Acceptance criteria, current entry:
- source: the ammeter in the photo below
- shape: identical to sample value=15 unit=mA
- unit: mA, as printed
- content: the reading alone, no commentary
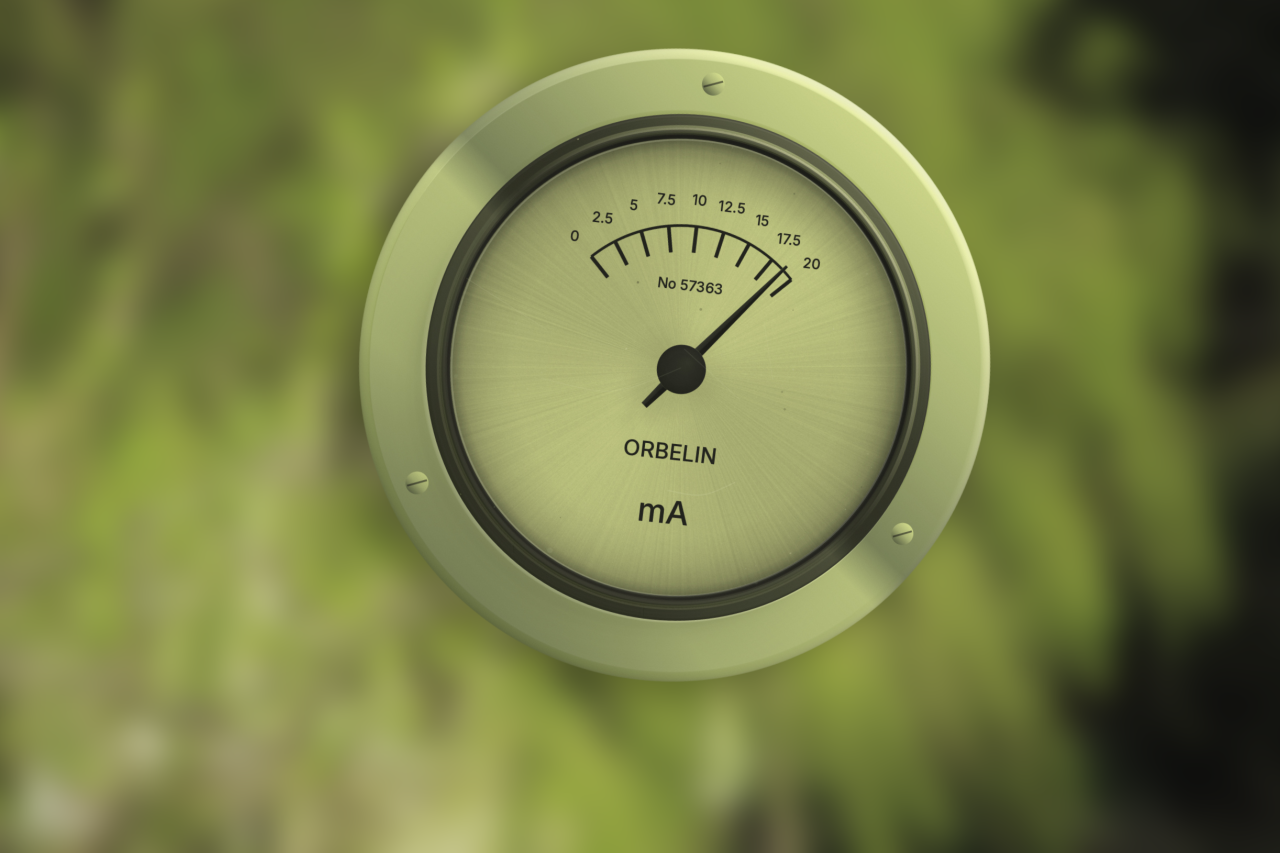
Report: value=18.75 unit=mA
